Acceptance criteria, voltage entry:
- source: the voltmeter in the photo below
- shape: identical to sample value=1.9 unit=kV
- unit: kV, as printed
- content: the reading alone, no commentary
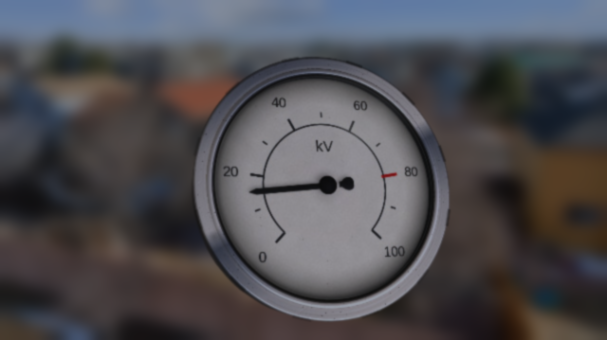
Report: value=15 unit=kV
